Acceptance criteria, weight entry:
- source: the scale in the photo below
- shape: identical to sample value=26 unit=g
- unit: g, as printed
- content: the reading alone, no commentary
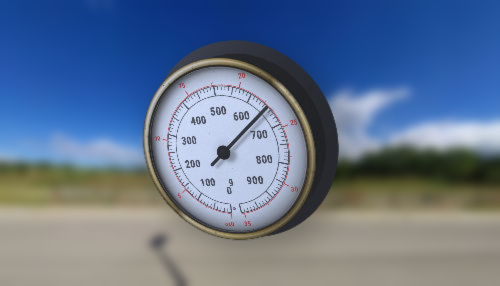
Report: value=650 unit=g
